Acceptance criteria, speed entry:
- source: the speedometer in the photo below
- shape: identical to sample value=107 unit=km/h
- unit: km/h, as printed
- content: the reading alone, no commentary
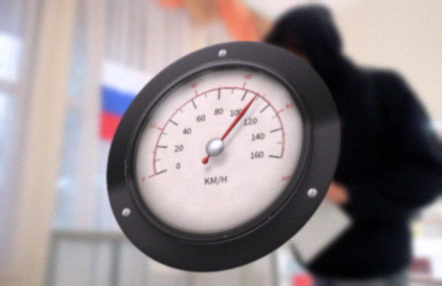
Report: value=110 unit=km/h
